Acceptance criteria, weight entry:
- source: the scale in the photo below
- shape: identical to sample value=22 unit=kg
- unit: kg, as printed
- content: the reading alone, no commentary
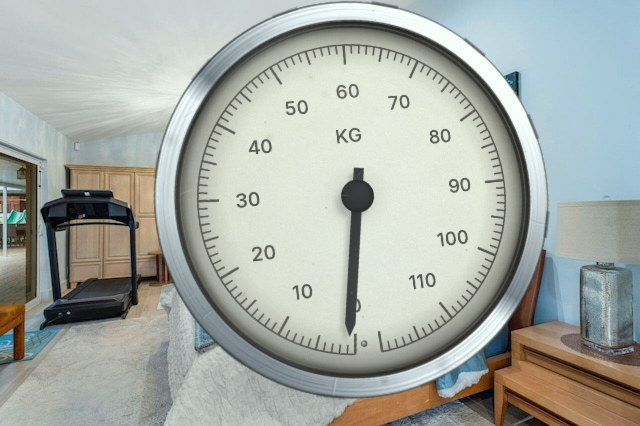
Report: value=1 unit=kg
